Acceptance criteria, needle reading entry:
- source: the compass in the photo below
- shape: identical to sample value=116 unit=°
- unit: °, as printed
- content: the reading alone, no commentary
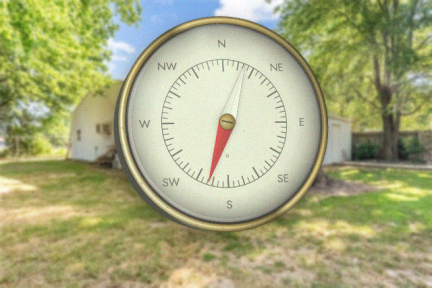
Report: value=200 unit=°
